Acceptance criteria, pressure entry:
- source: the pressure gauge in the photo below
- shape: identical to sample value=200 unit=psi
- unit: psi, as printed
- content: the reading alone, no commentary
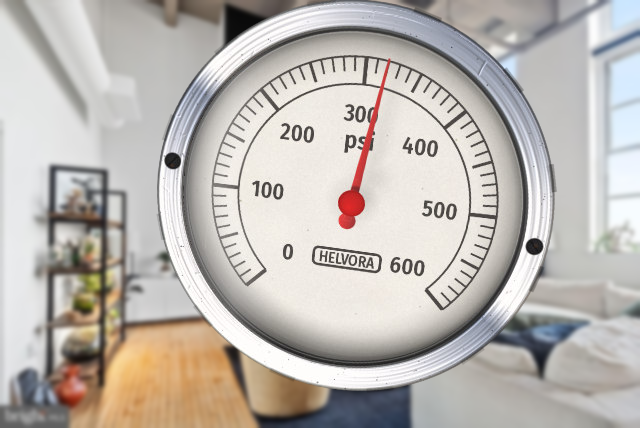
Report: value=320 unit=psi
